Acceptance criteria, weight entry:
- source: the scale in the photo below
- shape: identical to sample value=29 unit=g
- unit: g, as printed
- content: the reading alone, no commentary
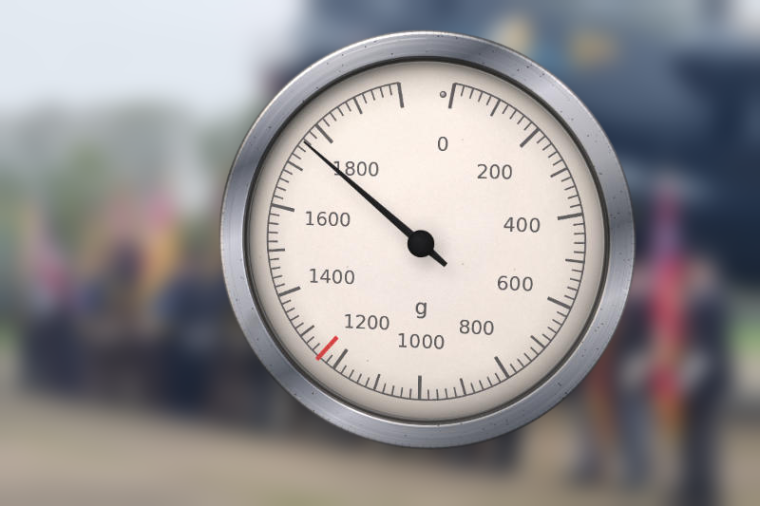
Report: value=1760 unit=g
